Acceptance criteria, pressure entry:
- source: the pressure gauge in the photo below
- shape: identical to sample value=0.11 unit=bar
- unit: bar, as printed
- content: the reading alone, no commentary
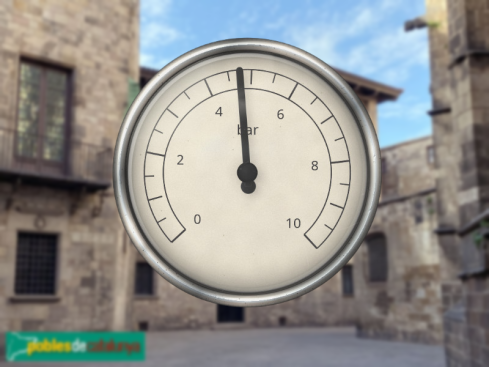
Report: value=4.75 unit=bar
